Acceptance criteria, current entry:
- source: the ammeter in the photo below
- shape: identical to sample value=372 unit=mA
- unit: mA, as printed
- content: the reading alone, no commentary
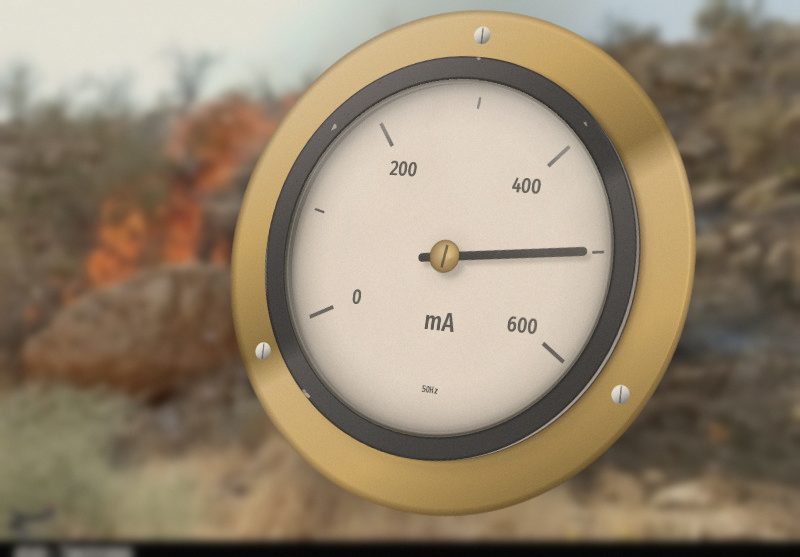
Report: value=500 unit=mA
